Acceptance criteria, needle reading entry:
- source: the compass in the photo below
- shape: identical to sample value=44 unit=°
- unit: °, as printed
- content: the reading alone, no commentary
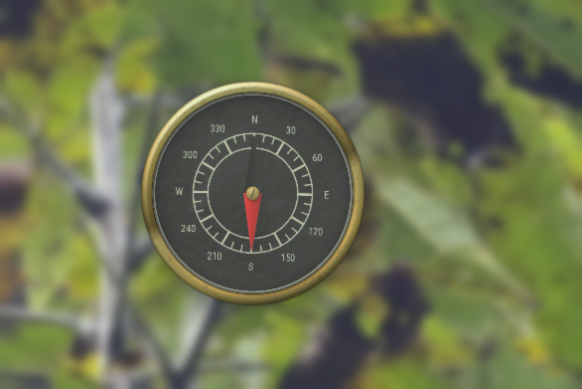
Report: value=180 unit=°
